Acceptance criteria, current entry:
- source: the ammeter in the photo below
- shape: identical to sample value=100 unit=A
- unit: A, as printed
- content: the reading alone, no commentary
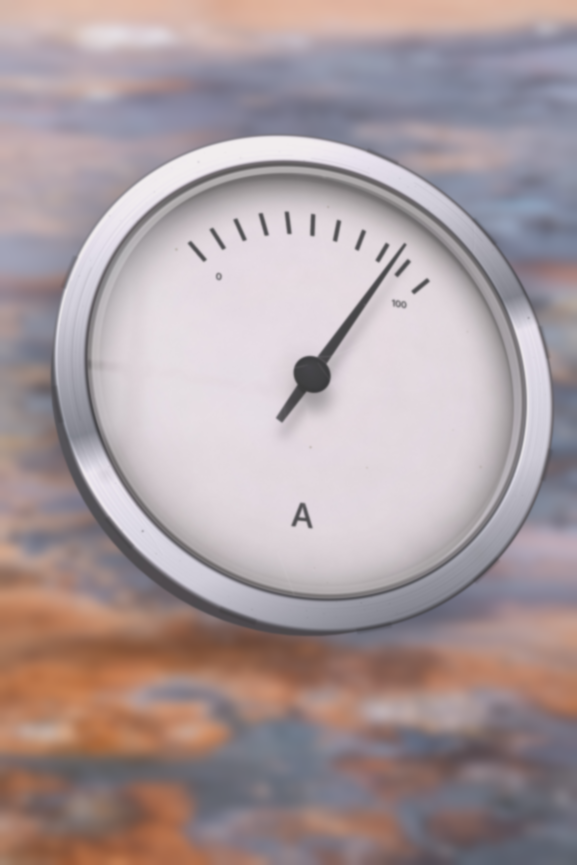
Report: value=85 unit=A
